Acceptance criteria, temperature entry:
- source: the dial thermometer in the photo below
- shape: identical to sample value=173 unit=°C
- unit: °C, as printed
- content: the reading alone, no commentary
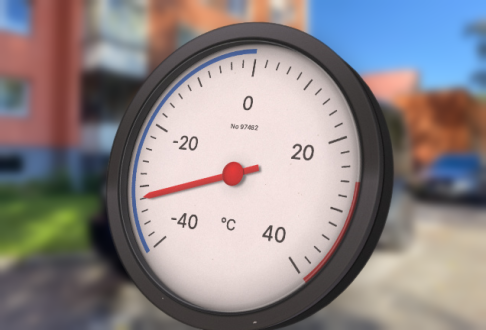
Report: value=-32 unit=°C
